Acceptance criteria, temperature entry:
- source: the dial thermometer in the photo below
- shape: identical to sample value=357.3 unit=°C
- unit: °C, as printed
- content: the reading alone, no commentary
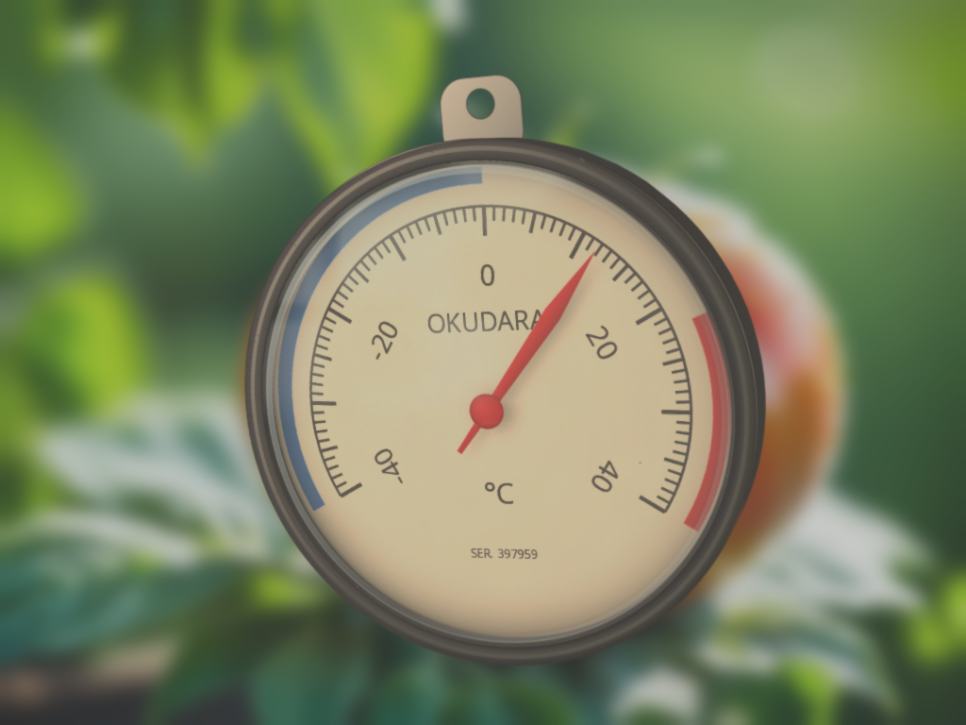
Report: value=12 unit=°C
